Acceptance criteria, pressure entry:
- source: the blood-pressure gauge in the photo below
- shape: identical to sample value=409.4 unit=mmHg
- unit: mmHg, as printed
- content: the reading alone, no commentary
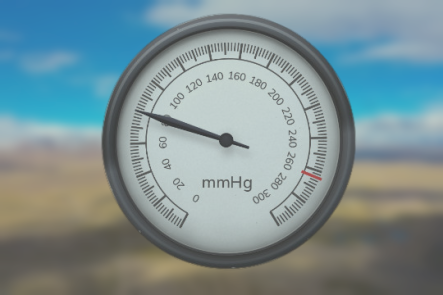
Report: value=80 unit=mmHg
